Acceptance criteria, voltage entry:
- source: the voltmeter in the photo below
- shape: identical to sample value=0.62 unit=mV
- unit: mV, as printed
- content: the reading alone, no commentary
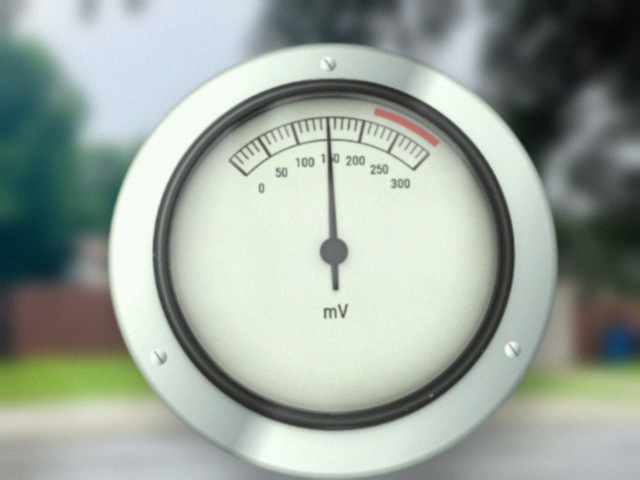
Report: value=150 unit=mV
